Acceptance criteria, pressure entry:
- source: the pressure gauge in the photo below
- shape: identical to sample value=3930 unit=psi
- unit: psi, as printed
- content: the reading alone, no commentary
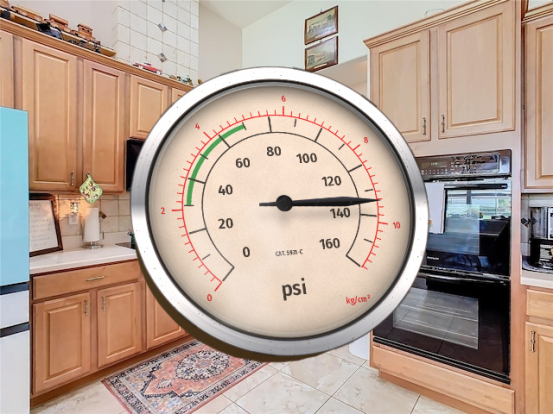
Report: value=135 unit=psi
